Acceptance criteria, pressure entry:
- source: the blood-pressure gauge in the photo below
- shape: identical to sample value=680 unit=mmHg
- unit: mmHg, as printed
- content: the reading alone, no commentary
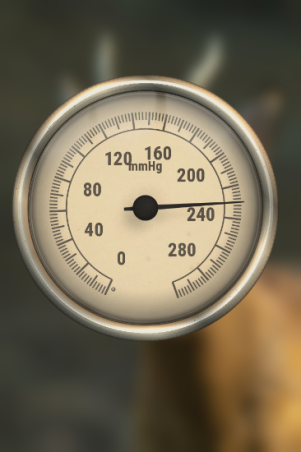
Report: value=230 unit=mmHg
